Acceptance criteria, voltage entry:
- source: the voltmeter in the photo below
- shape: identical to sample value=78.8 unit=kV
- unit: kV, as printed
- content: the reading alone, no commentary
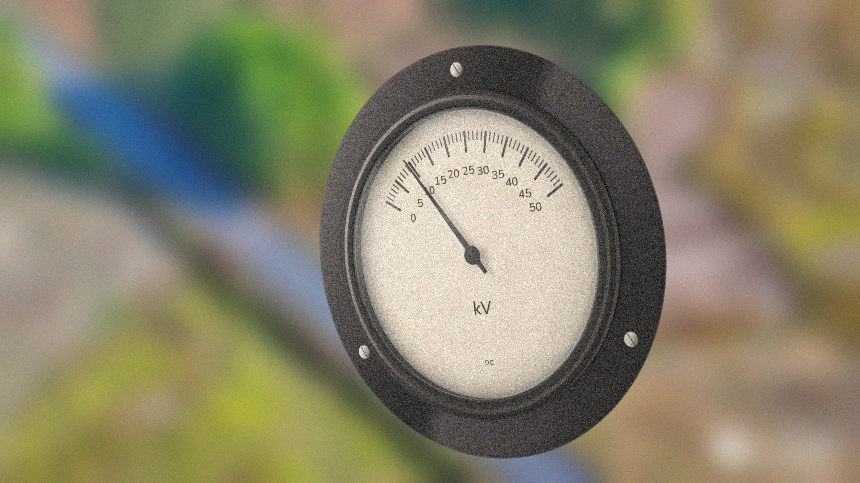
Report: value=10 unit=kV
